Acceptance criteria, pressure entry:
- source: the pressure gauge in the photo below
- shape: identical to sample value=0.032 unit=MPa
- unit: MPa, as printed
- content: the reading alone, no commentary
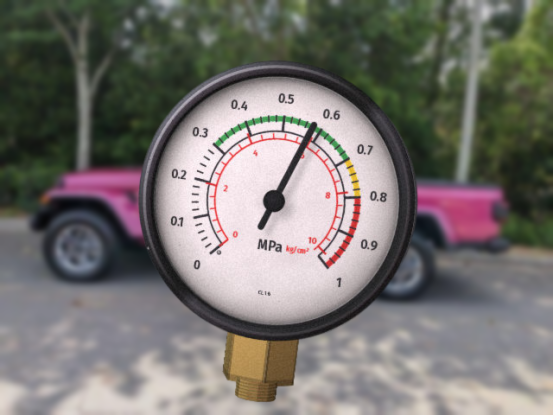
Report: value=0.58 unit=MPa
